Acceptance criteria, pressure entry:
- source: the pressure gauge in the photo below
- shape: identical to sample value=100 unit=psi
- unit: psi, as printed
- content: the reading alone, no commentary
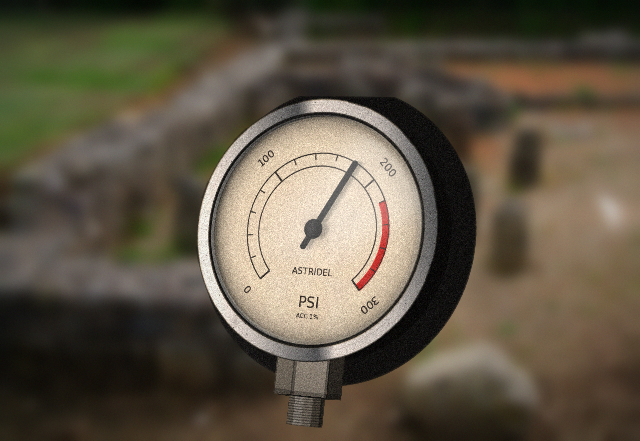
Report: value=180 unit=psi
